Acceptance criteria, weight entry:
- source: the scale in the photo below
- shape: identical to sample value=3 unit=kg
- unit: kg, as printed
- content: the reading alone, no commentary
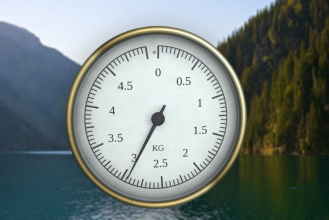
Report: value=2.95 unit=kg
